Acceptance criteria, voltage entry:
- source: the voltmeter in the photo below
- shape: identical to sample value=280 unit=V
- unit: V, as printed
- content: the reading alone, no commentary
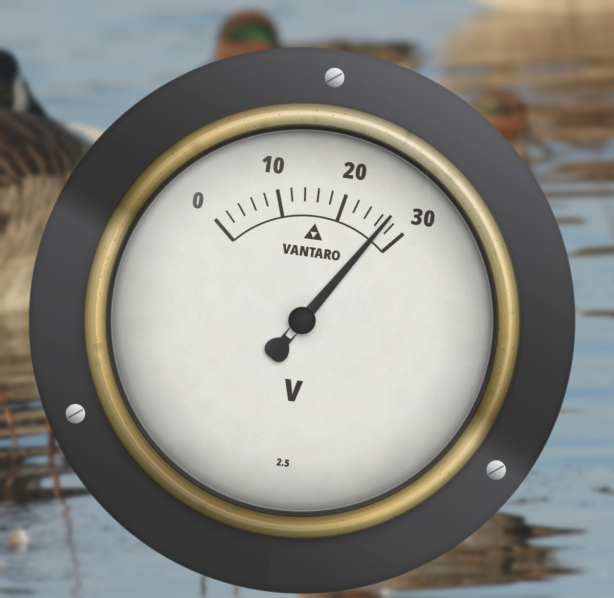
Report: value=27 unit=V
